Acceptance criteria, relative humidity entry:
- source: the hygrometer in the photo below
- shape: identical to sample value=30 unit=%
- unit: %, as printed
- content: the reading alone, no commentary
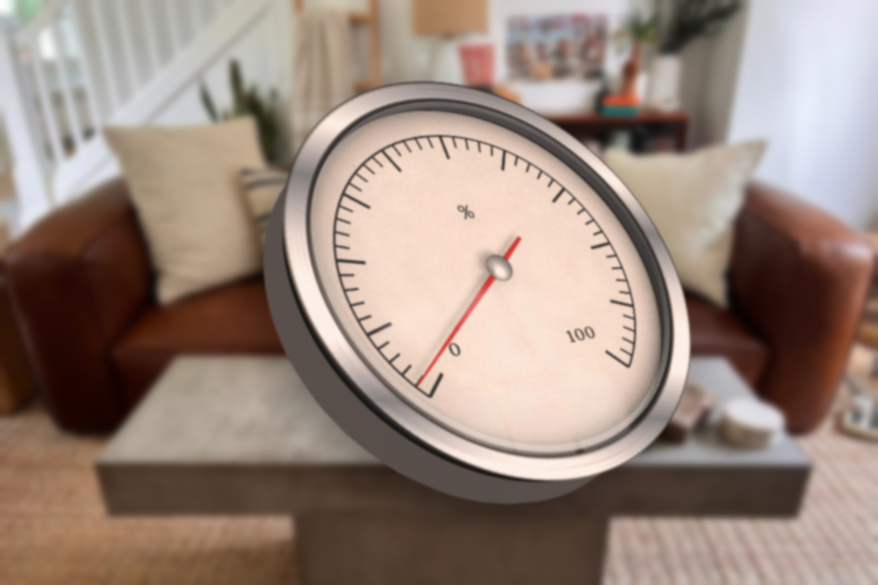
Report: value=2 unit=%
